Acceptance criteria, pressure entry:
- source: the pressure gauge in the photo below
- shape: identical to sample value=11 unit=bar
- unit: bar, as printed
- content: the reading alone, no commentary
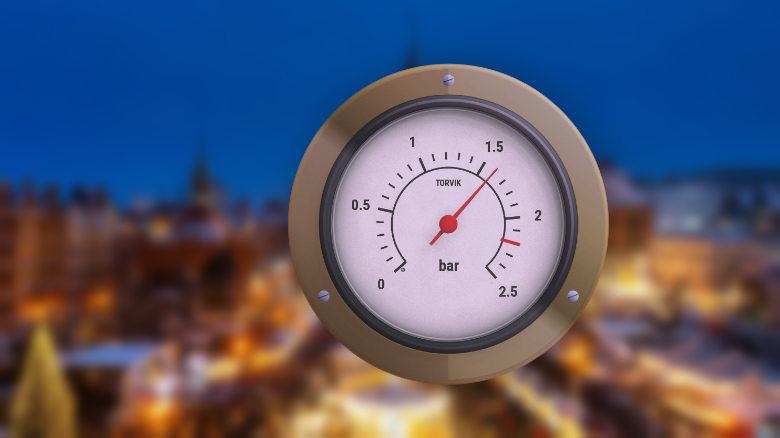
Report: value=1.6 unit=bar
